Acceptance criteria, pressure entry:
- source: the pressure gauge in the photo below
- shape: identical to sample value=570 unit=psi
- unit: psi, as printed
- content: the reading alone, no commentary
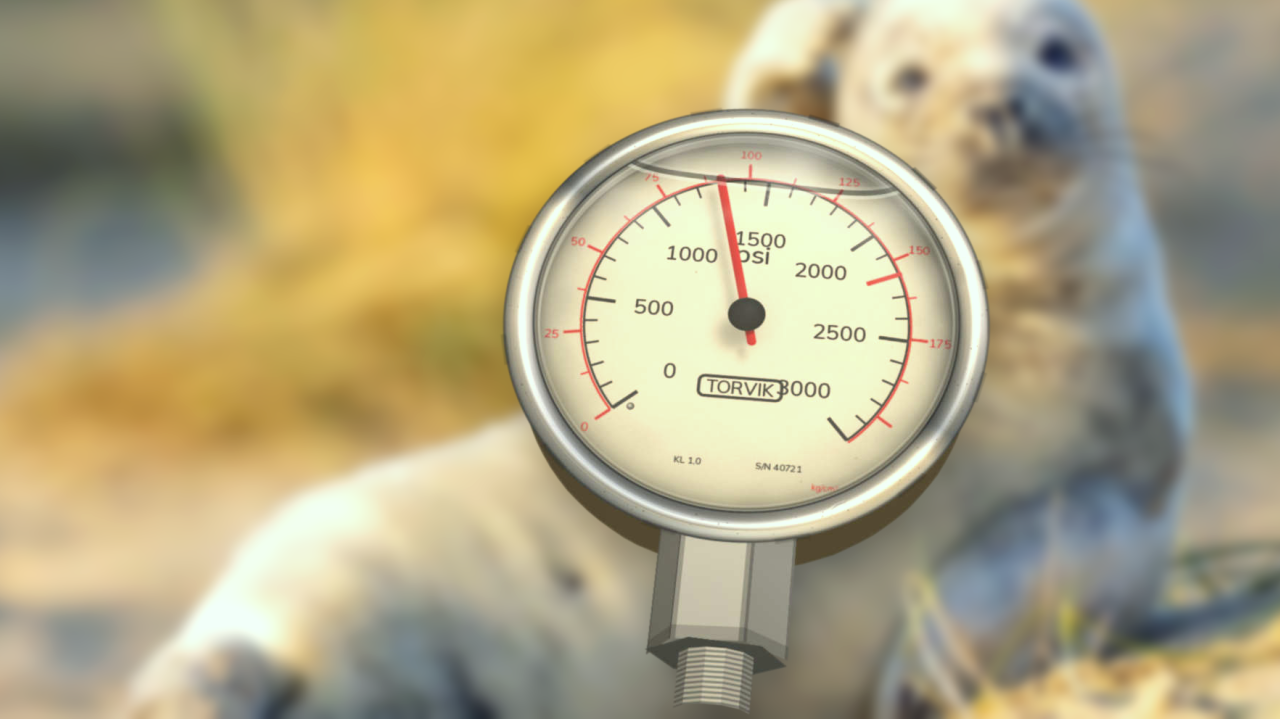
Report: value=1300 unit=psi
